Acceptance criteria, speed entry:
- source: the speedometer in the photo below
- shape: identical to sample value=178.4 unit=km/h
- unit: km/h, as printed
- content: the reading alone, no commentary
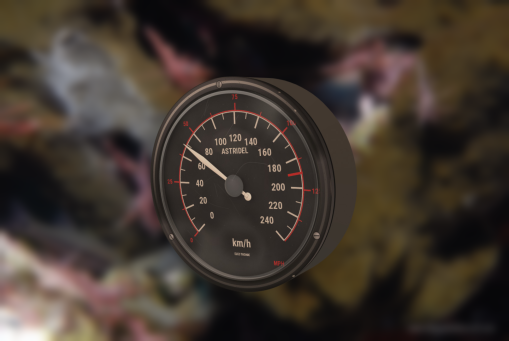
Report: value=70 unit=km/h
